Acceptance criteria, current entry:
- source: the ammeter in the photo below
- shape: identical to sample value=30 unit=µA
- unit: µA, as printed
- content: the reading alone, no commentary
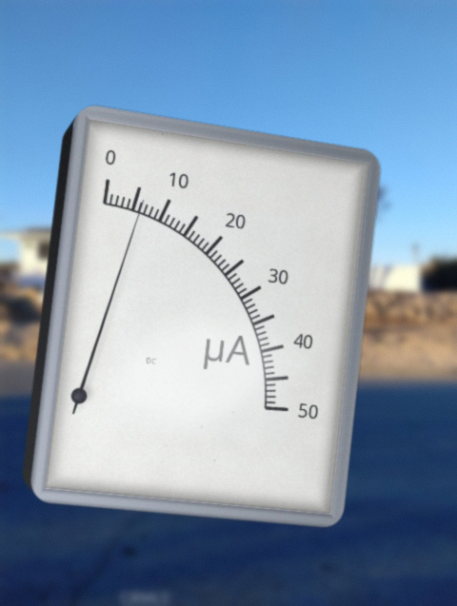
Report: value=6 unit=µA
